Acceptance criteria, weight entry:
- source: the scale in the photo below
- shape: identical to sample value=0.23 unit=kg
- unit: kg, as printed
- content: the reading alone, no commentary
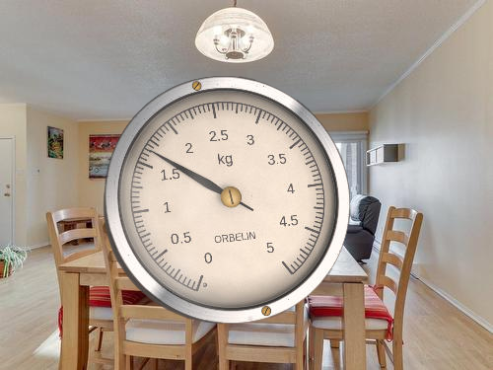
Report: value=1.65 unit=kg
